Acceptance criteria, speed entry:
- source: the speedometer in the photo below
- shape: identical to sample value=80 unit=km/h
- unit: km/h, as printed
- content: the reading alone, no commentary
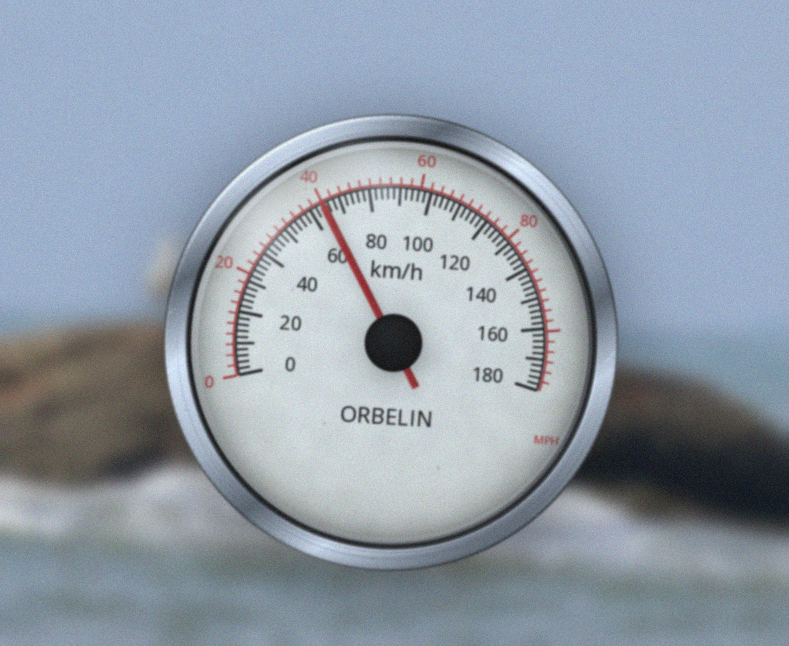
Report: value=64 unit=km/h
